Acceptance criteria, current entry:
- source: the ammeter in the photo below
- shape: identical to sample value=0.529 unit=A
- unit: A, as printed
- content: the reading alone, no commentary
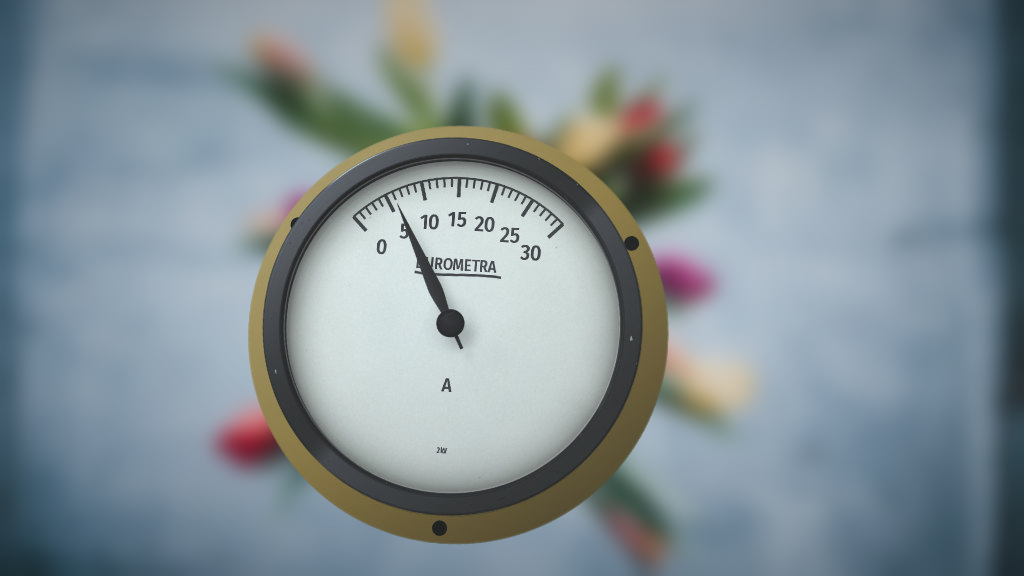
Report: value=6 unit=A
